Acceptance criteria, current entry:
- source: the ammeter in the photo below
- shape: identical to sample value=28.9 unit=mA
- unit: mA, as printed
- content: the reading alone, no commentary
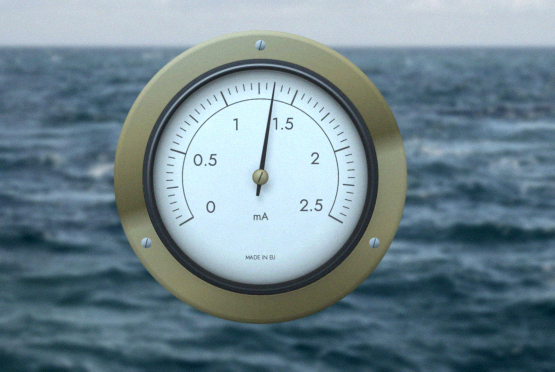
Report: value=1.35 unit=mA
